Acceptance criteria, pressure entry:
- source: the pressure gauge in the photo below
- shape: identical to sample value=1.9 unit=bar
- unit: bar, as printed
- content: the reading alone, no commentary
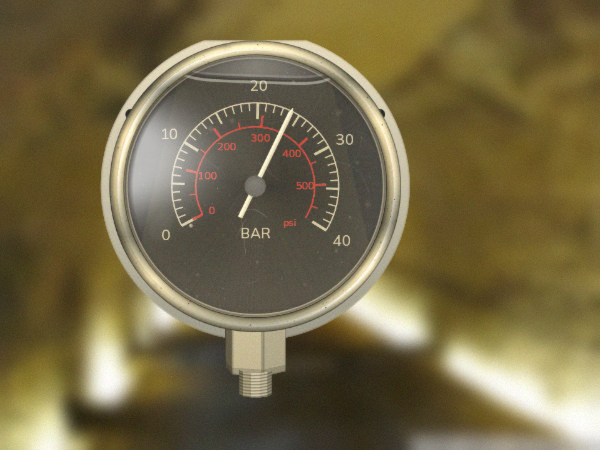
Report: value=24 unit=bar
